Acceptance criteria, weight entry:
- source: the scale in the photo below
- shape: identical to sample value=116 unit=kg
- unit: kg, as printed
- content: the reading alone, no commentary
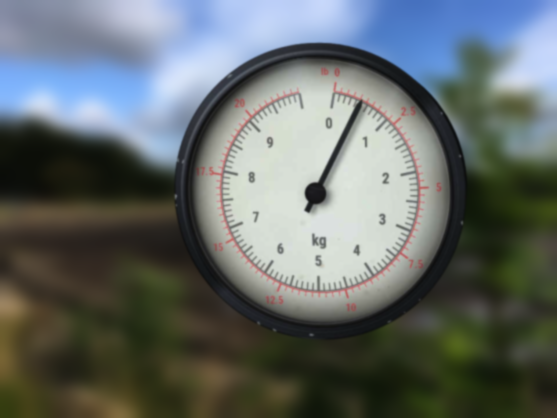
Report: value=0.5 unit=kg
